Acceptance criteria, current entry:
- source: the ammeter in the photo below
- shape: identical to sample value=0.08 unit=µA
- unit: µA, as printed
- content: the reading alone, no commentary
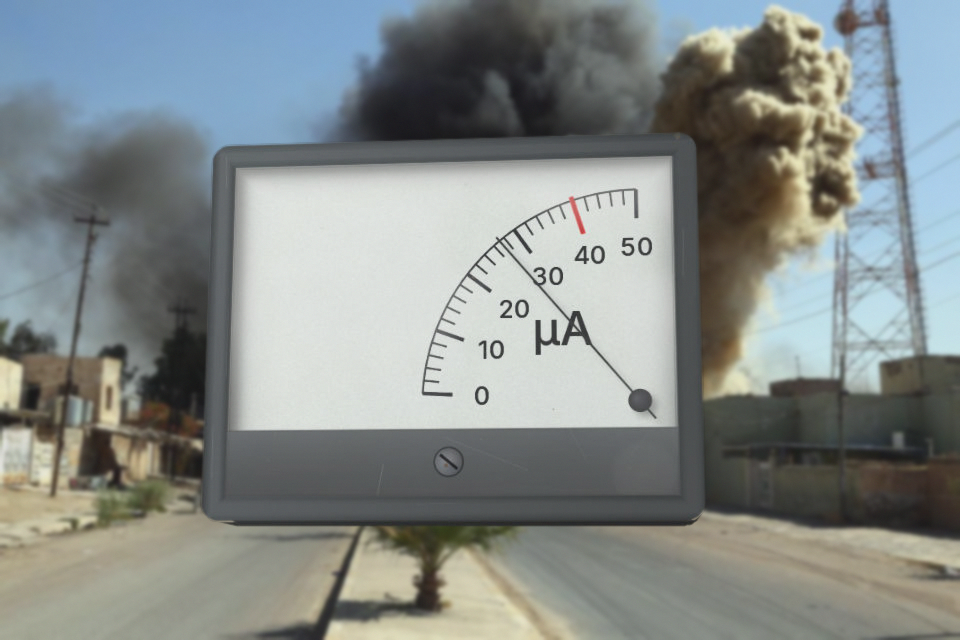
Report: value=27 unit=µA
